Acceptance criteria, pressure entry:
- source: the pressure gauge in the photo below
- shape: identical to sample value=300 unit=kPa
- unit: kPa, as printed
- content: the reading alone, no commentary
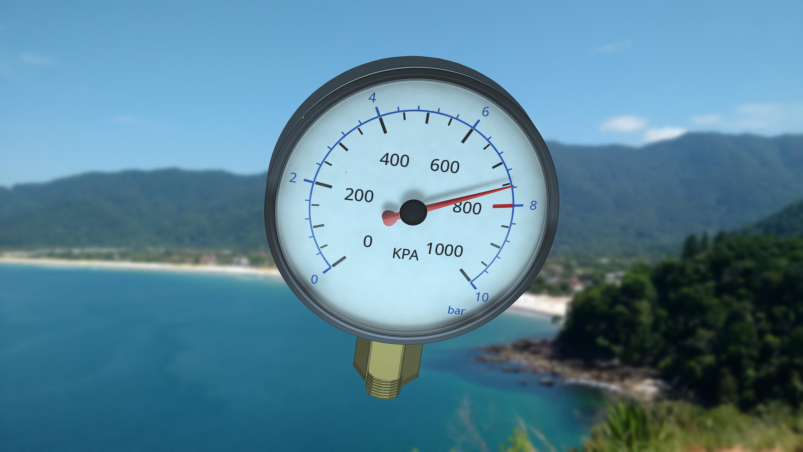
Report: value=750 unit=kPa
